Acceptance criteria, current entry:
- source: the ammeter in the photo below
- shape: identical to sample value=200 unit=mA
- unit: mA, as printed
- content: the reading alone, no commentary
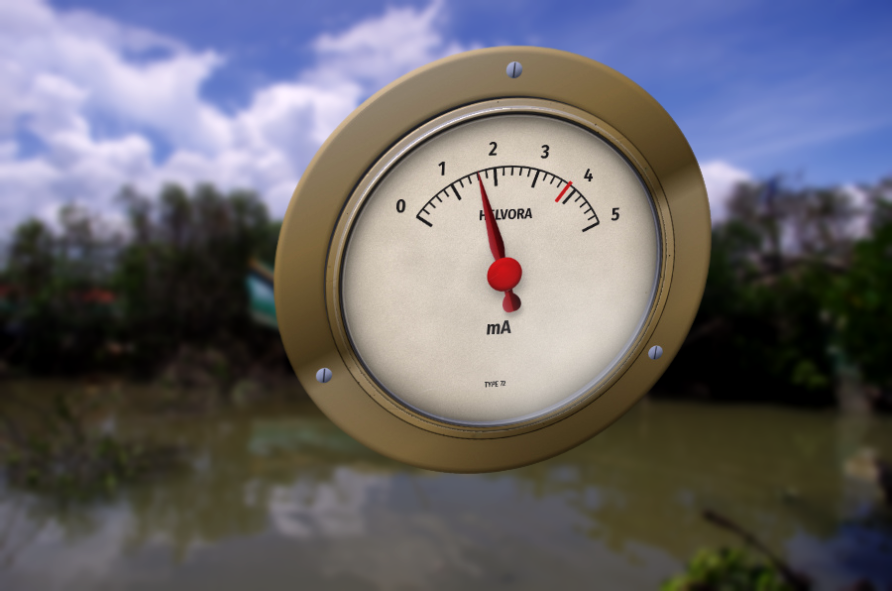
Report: value=1.6 unit=mA
